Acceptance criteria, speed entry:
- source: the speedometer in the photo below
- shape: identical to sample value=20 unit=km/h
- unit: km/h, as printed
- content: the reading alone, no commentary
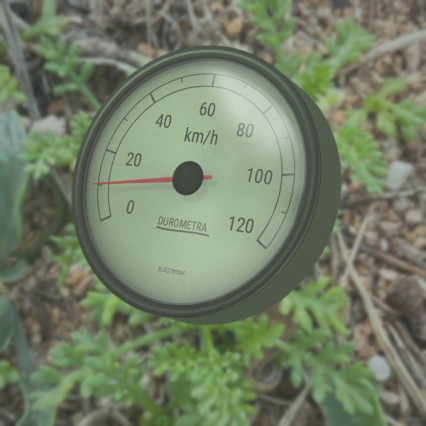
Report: value=10 unit=km/h
